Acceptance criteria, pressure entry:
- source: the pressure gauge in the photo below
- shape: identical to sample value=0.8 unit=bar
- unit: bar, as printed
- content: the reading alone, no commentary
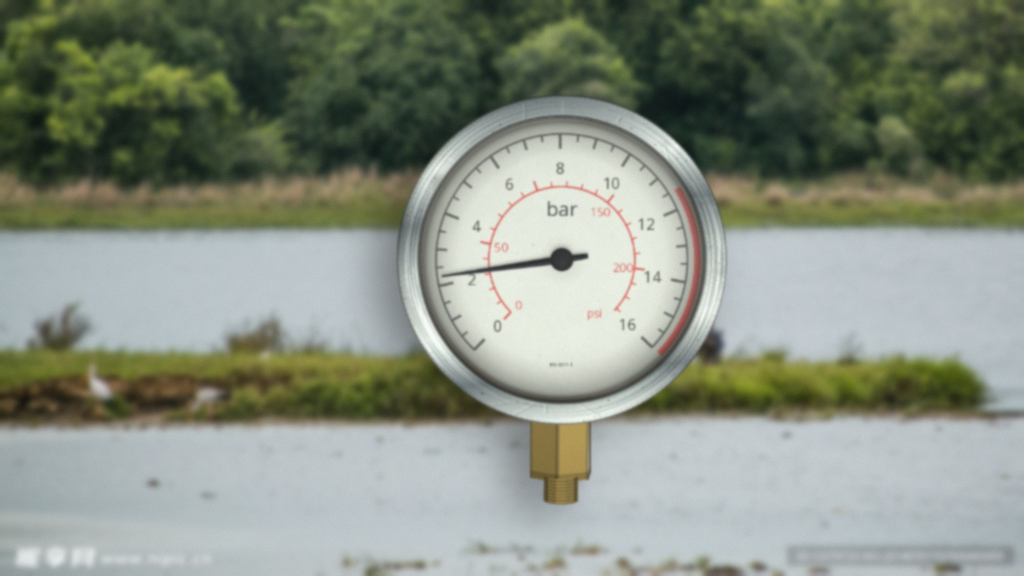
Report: value=2.25 unit=bar
